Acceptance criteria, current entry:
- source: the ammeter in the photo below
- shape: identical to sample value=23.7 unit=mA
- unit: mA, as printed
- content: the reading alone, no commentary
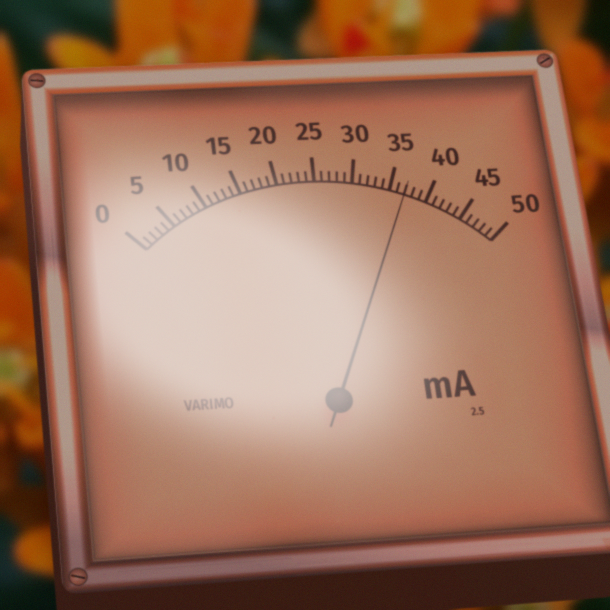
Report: value=37 unit=mA
